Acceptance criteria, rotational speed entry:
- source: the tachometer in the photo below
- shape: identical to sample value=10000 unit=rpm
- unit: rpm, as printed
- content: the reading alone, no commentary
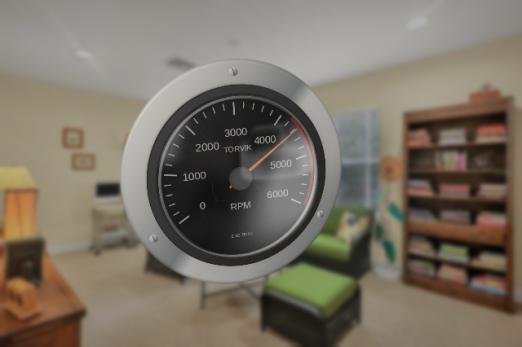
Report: value=4400 unit=rpm
